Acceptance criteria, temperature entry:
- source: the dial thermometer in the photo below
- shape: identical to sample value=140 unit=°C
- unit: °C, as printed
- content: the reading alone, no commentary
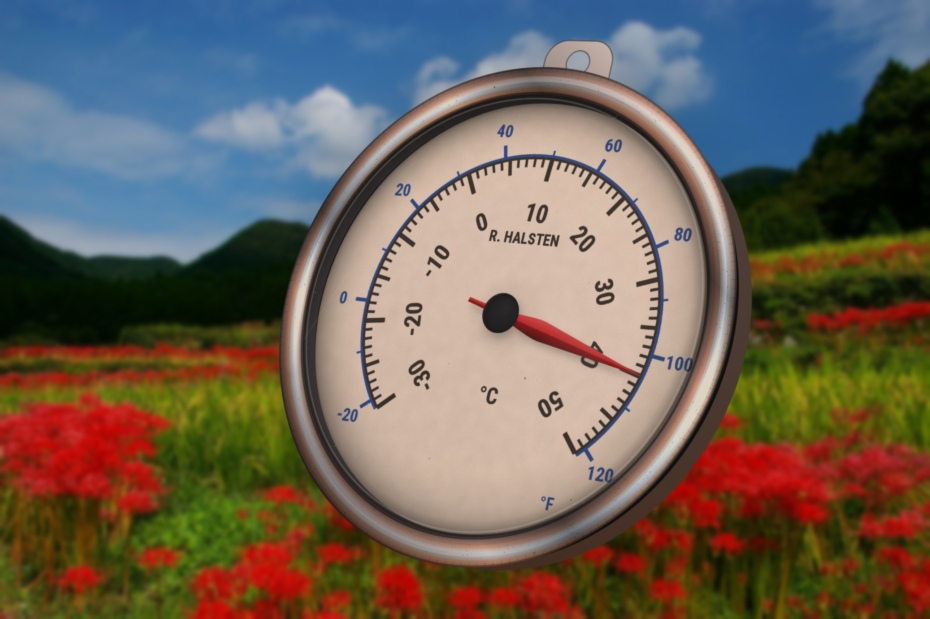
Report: value=40 unit=°C
